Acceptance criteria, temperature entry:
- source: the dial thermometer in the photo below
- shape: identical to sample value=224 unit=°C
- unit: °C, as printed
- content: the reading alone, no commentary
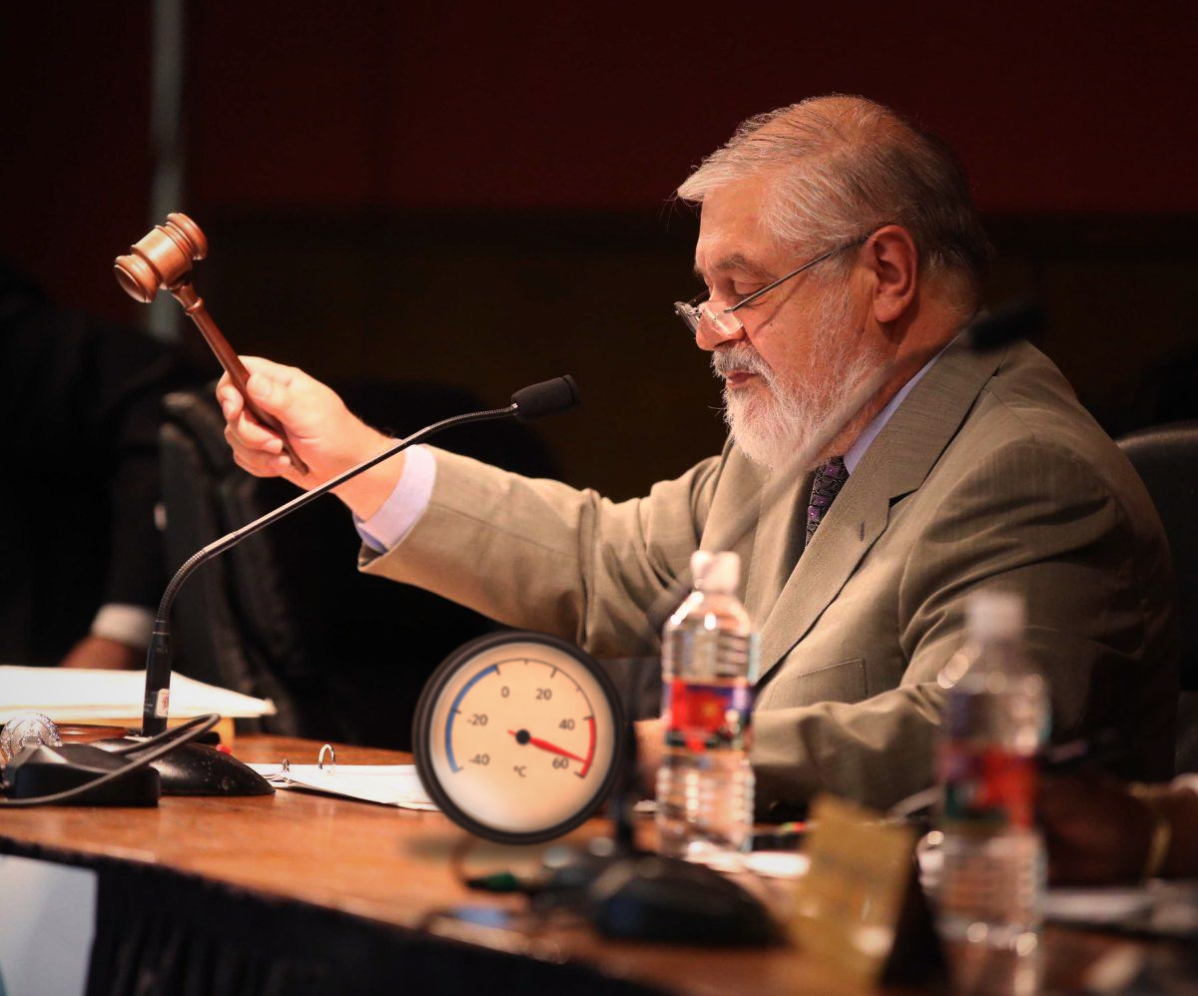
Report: value=55 unit=°C
